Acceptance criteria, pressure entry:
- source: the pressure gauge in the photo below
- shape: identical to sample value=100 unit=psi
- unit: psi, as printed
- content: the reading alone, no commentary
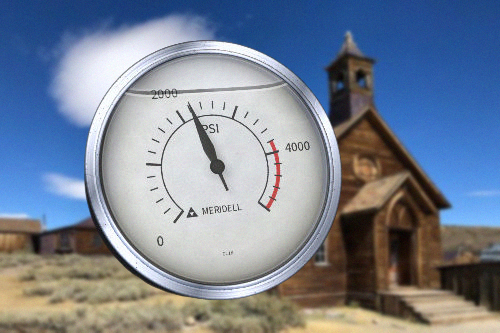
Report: value=2200 unit=psi
